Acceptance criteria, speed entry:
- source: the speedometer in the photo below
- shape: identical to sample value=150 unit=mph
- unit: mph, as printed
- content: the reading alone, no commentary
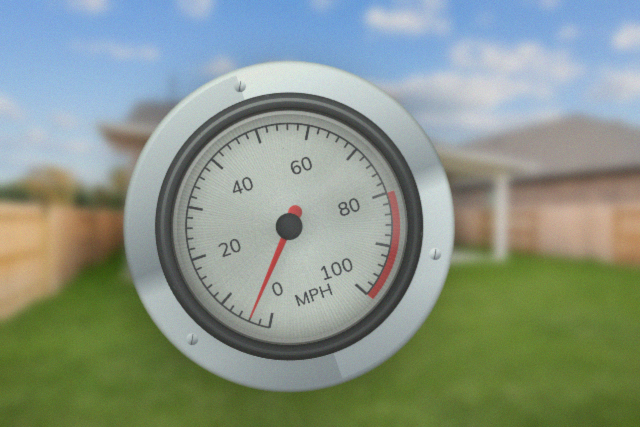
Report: value=4 unit=mph
